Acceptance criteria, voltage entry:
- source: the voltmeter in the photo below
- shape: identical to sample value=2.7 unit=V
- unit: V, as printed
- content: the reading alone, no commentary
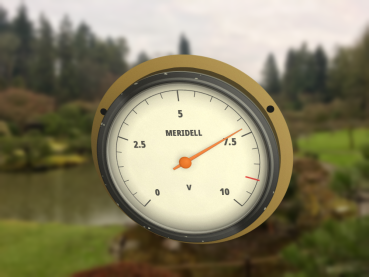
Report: value=7.25 unit=V
